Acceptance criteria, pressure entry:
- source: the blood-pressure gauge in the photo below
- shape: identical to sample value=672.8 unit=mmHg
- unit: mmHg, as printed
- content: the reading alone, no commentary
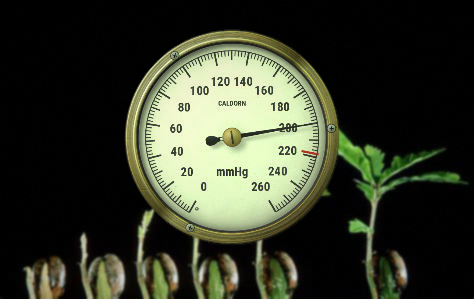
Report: value=200 unit=mmHg
